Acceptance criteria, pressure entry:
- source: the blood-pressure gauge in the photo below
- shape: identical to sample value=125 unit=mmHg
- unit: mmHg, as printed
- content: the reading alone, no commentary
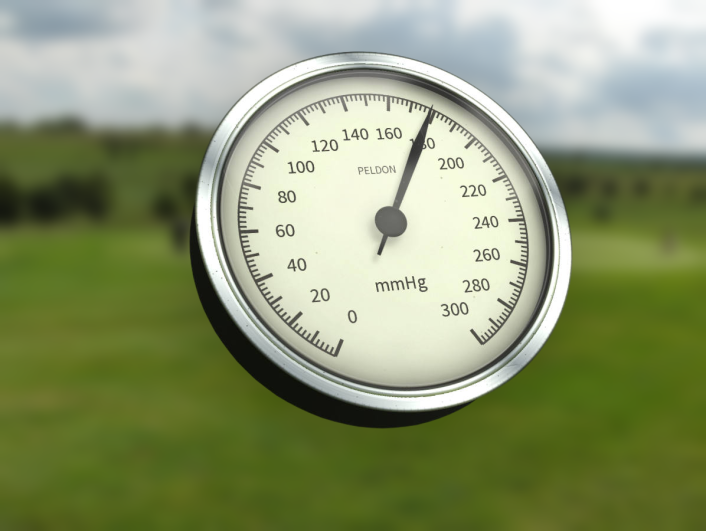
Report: value=178 unit=mmHg
